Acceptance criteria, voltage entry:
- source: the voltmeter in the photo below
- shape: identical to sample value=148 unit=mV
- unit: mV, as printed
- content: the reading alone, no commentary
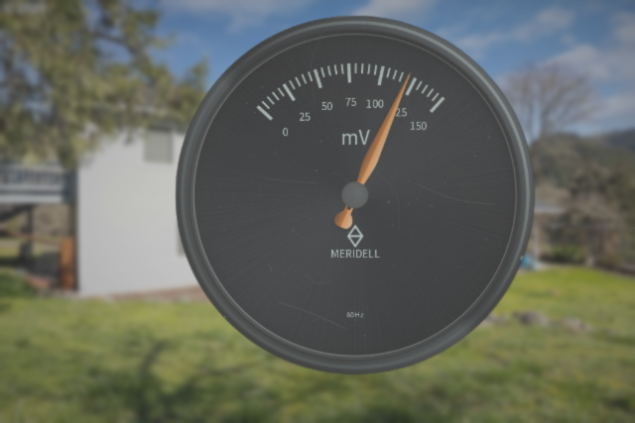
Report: value=120 unit=mV
